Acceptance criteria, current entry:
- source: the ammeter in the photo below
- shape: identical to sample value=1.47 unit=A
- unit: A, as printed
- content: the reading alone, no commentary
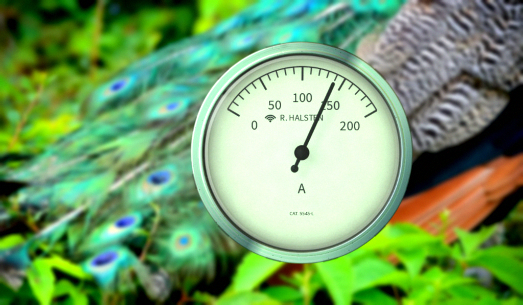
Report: value=140 unit=A
